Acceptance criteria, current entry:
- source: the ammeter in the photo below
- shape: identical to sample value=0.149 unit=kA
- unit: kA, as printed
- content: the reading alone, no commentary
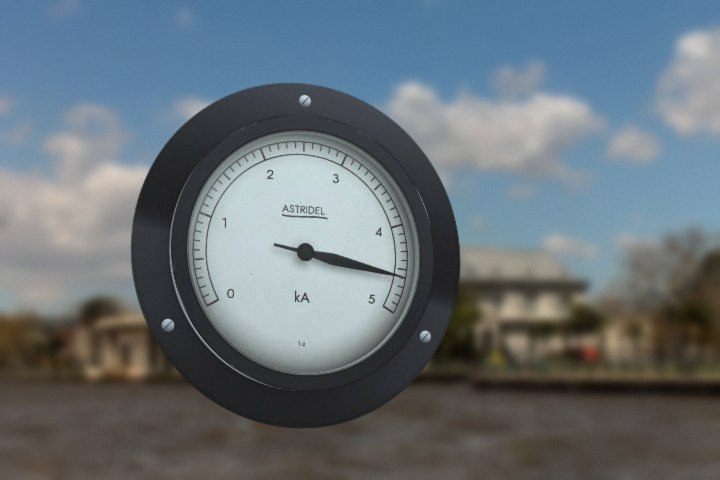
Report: value=4.6 unit=kA
